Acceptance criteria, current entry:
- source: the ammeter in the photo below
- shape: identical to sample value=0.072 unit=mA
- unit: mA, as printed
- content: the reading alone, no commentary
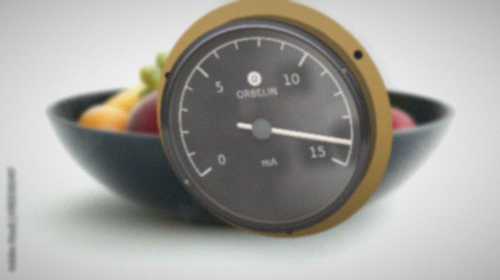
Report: value=14 unit=mA
